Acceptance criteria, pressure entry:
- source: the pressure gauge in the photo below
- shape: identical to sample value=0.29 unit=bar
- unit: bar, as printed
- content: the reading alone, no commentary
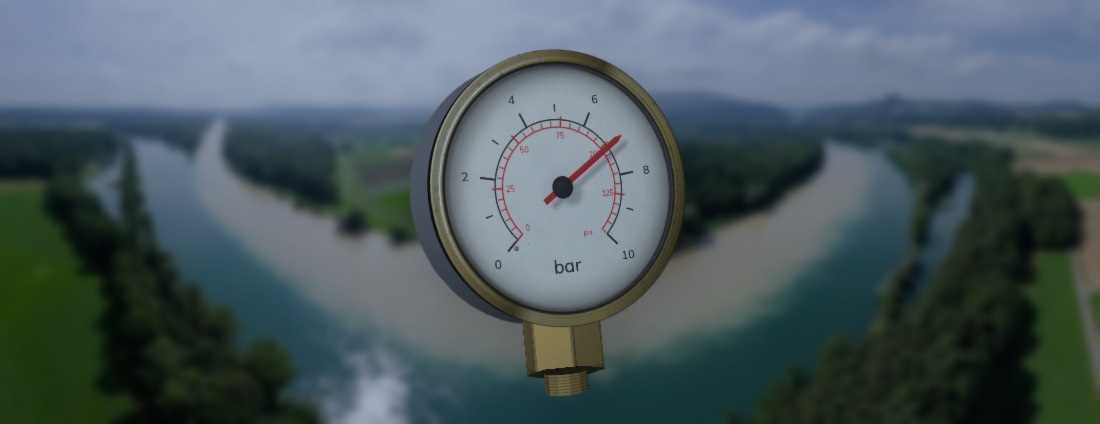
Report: value=7 unit=bar
